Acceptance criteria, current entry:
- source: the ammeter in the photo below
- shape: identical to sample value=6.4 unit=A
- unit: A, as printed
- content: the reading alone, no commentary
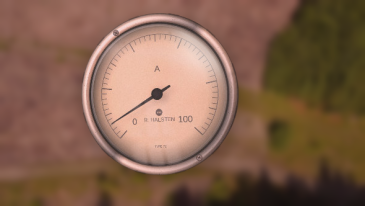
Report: value=6 unit=A
